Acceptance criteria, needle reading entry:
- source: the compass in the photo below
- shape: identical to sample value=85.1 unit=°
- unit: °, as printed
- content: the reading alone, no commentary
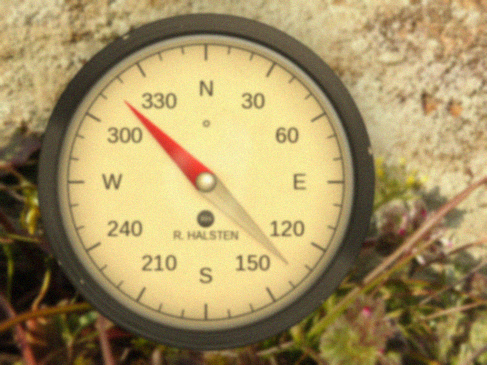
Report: value=315 unit=°
